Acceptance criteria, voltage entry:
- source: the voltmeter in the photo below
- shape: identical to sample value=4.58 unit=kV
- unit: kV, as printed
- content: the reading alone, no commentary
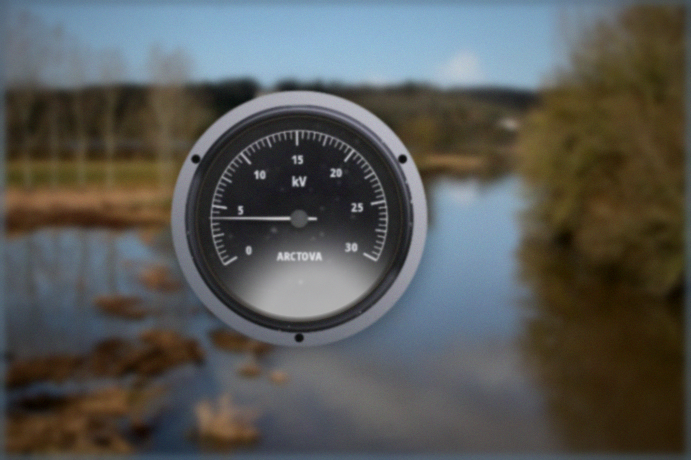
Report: value=4 unit=kV
